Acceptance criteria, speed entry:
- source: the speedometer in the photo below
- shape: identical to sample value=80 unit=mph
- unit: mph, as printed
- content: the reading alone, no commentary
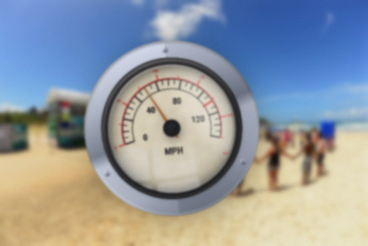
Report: value=50 unit=mph
